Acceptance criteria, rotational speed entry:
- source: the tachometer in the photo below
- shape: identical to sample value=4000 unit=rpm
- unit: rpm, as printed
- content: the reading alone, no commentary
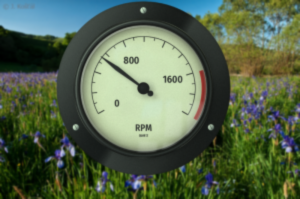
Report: value=550 unit=rpm
